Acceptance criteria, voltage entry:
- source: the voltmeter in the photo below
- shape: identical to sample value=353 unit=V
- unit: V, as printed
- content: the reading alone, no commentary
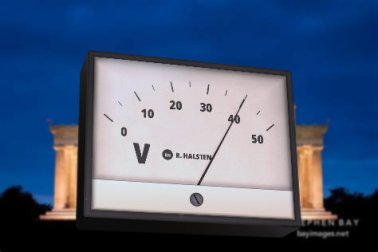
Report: value=40 unit=V
